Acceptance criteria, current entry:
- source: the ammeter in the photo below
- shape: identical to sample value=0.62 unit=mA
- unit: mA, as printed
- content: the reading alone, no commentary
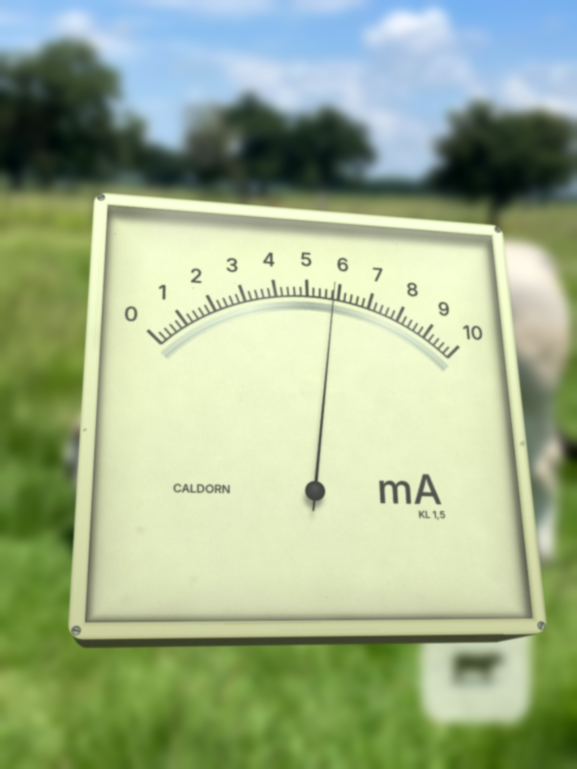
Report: value=5.8 unit=mA
